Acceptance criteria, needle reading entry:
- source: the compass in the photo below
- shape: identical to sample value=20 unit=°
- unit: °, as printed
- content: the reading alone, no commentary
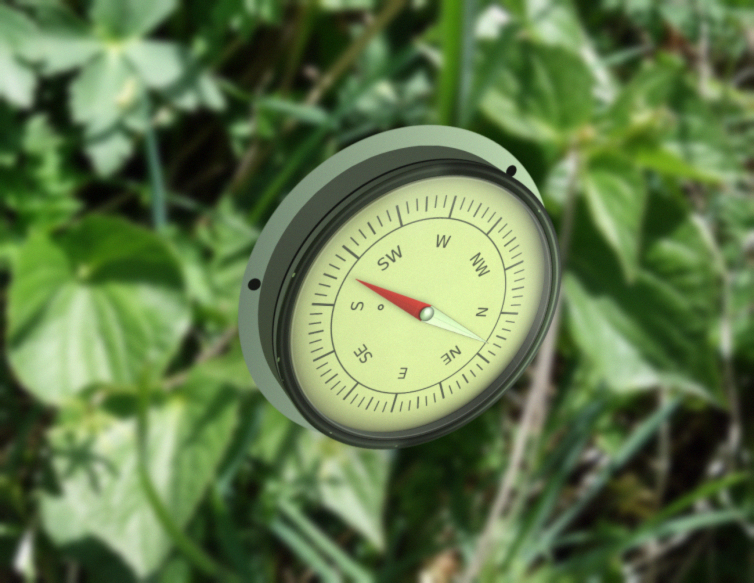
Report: value=200 unit=°
